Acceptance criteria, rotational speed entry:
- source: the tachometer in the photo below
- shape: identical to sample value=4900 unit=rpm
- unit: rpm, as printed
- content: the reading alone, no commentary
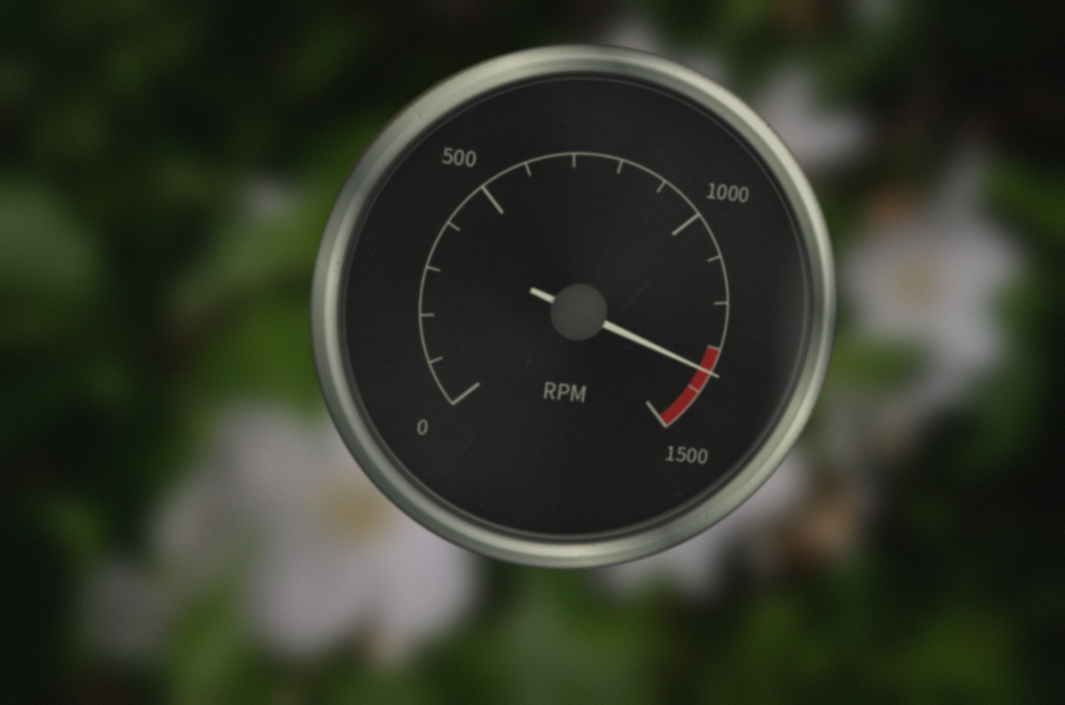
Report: value=1350 unit=rpm
